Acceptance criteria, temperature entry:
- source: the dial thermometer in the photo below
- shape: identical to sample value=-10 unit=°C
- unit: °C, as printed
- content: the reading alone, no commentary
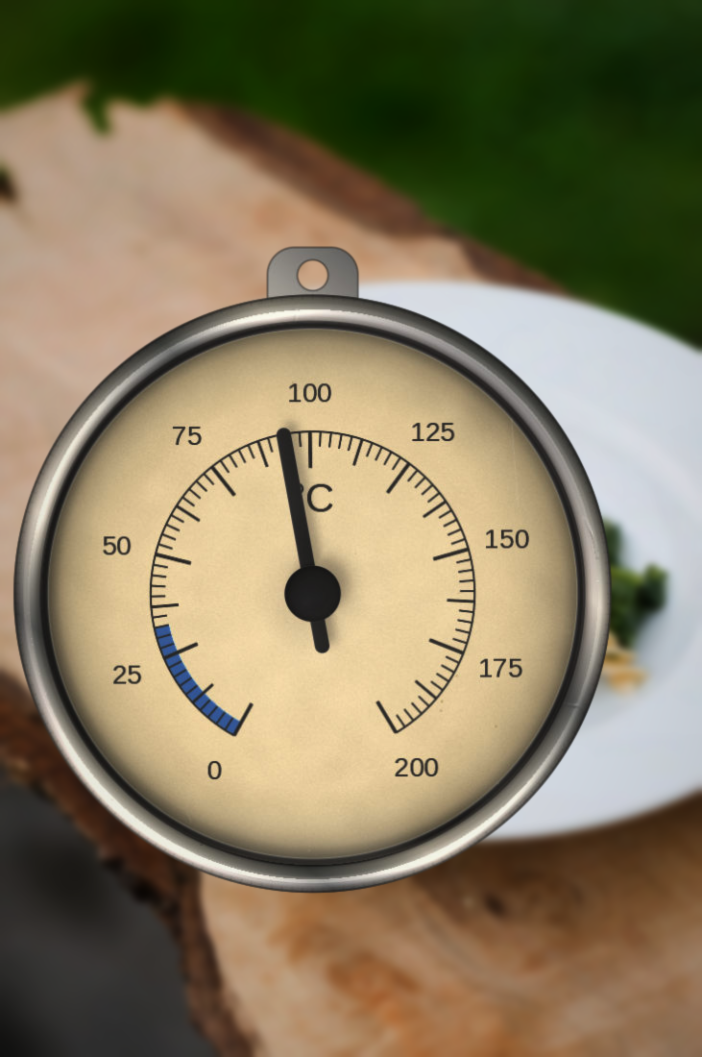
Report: value=93.75 unit=°C
